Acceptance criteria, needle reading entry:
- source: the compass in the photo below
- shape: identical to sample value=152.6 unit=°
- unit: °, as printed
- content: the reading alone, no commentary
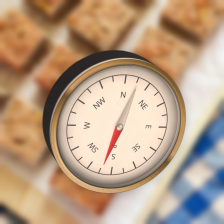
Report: value=195 unit=°
